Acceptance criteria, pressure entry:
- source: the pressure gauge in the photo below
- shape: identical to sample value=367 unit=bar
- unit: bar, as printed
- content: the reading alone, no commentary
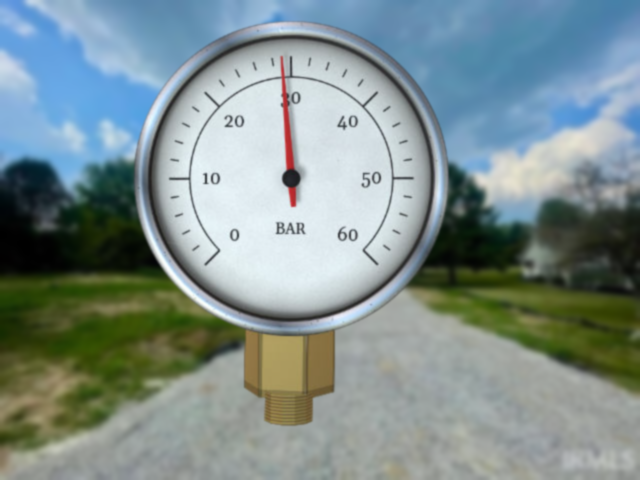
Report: value=29 unit=bar
